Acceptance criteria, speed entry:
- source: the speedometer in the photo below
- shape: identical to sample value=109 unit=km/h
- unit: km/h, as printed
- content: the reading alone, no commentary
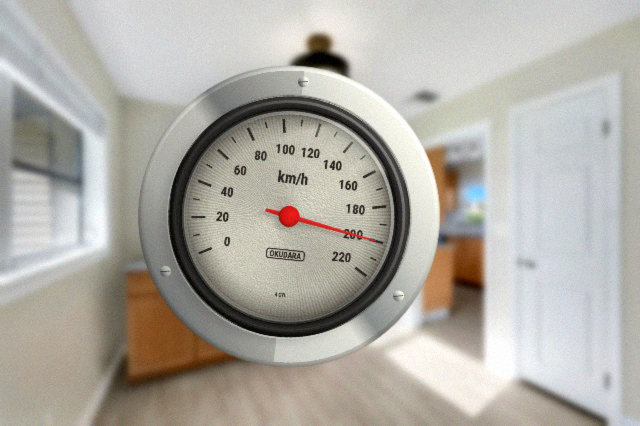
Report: value=200 unit=km/h
